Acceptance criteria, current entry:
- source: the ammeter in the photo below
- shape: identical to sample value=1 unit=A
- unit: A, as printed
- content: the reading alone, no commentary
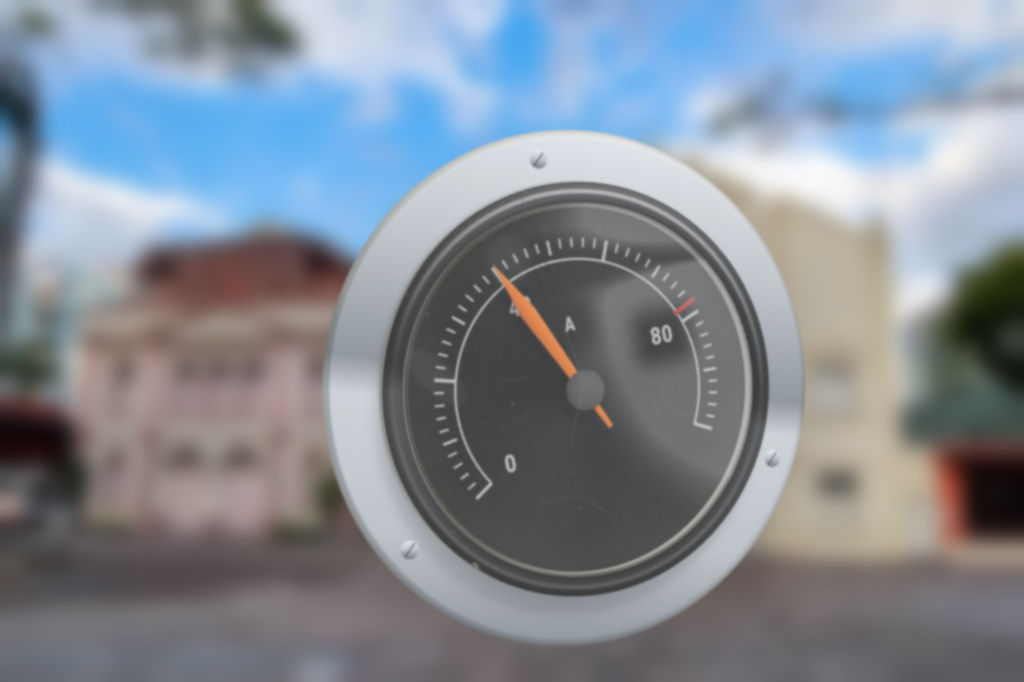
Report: value=40 unit=A
